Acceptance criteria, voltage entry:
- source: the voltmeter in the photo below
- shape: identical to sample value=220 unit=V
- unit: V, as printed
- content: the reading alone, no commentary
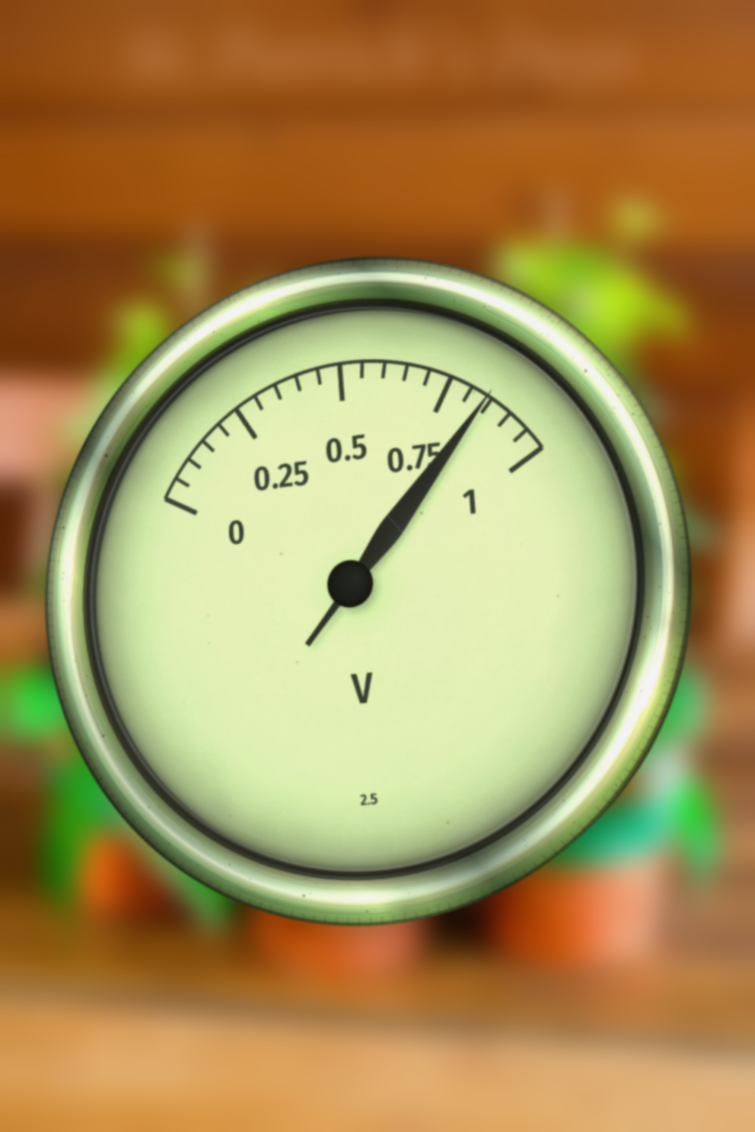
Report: value=0.85 unit=V
